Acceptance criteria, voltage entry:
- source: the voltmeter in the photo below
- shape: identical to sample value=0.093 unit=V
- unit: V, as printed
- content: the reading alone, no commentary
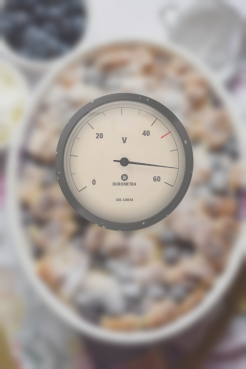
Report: value=55 unit=V
